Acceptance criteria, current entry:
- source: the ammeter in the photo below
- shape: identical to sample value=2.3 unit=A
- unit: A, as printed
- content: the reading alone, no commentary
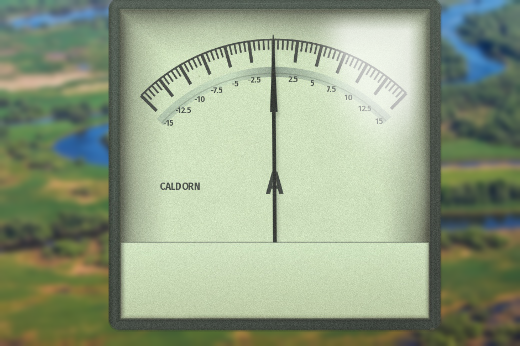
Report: value=0 unit=A
